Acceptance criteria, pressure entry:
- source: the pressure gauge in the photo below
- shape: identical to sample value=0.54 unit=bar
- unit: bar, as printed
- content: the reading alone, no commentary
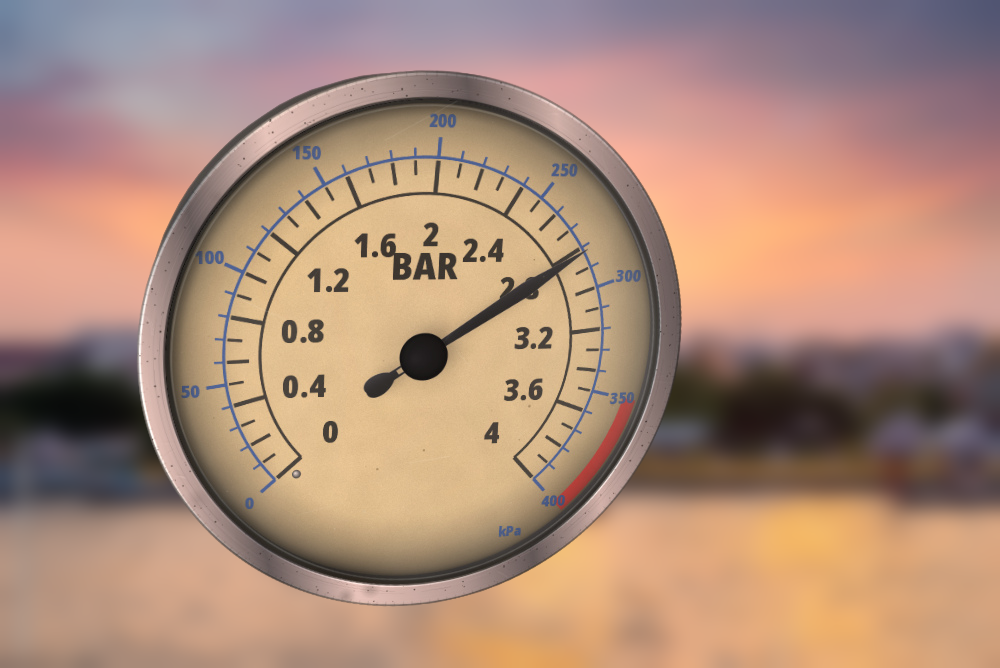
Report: value=2.8 unit=bar
